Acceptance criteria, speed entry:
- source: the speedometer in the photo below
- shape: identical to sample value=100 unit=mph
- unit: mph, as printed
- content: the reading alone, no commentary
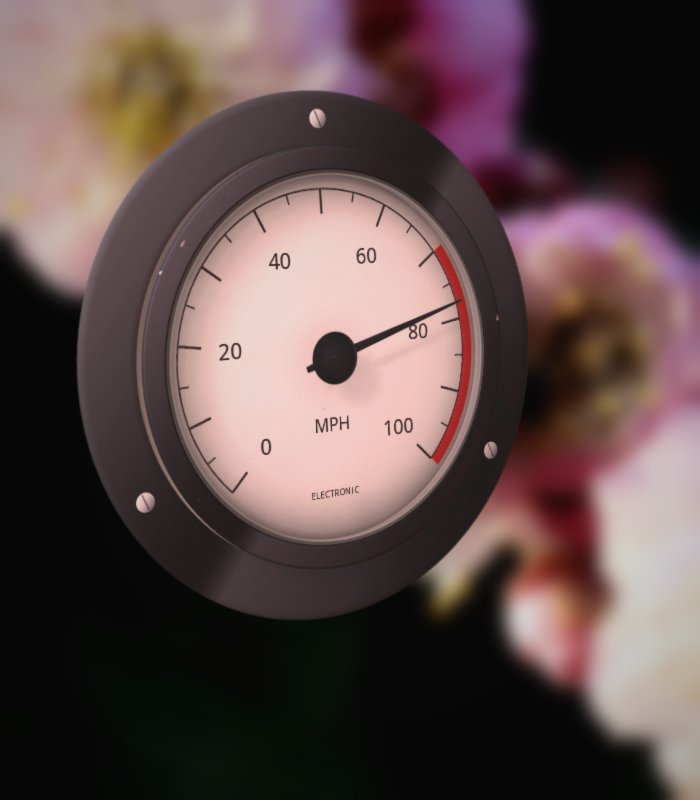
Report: value=77.5 unit=mph
